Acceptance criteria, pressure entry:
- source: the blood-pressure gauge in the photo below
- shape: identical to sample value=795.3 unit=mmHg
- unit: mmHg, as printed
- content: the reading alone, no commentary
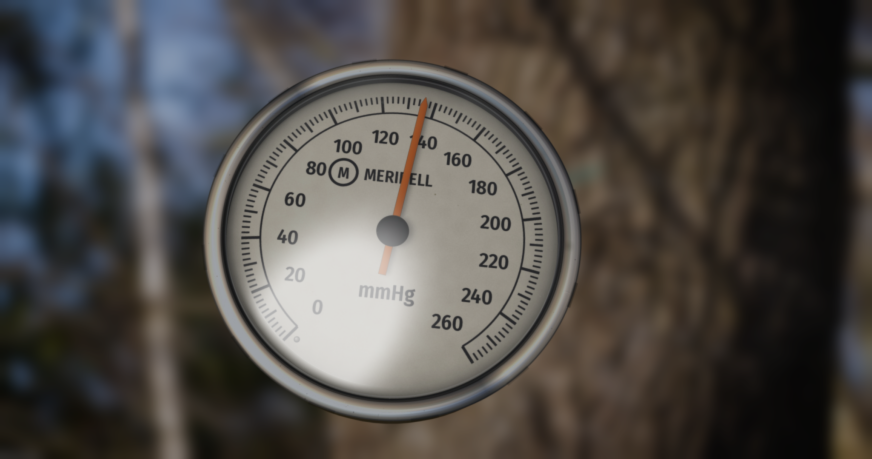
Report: value=136 unit=mmHg
